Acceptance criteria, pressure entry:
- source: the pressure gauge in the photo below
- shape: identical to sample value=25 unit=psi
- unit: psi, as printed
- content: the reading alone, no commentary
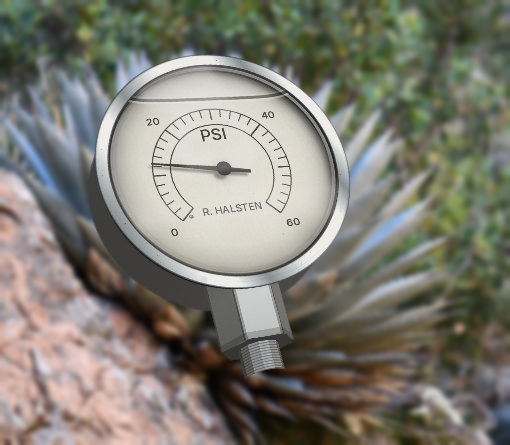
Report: value=12 unit=psi
